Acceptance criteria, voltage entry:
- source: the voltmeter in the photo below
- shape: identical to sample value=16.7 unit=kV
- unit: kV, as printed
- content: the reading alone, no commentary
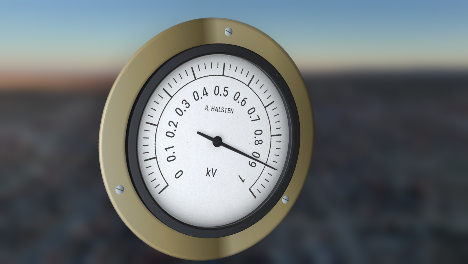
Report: value=0.9 unit=kV
